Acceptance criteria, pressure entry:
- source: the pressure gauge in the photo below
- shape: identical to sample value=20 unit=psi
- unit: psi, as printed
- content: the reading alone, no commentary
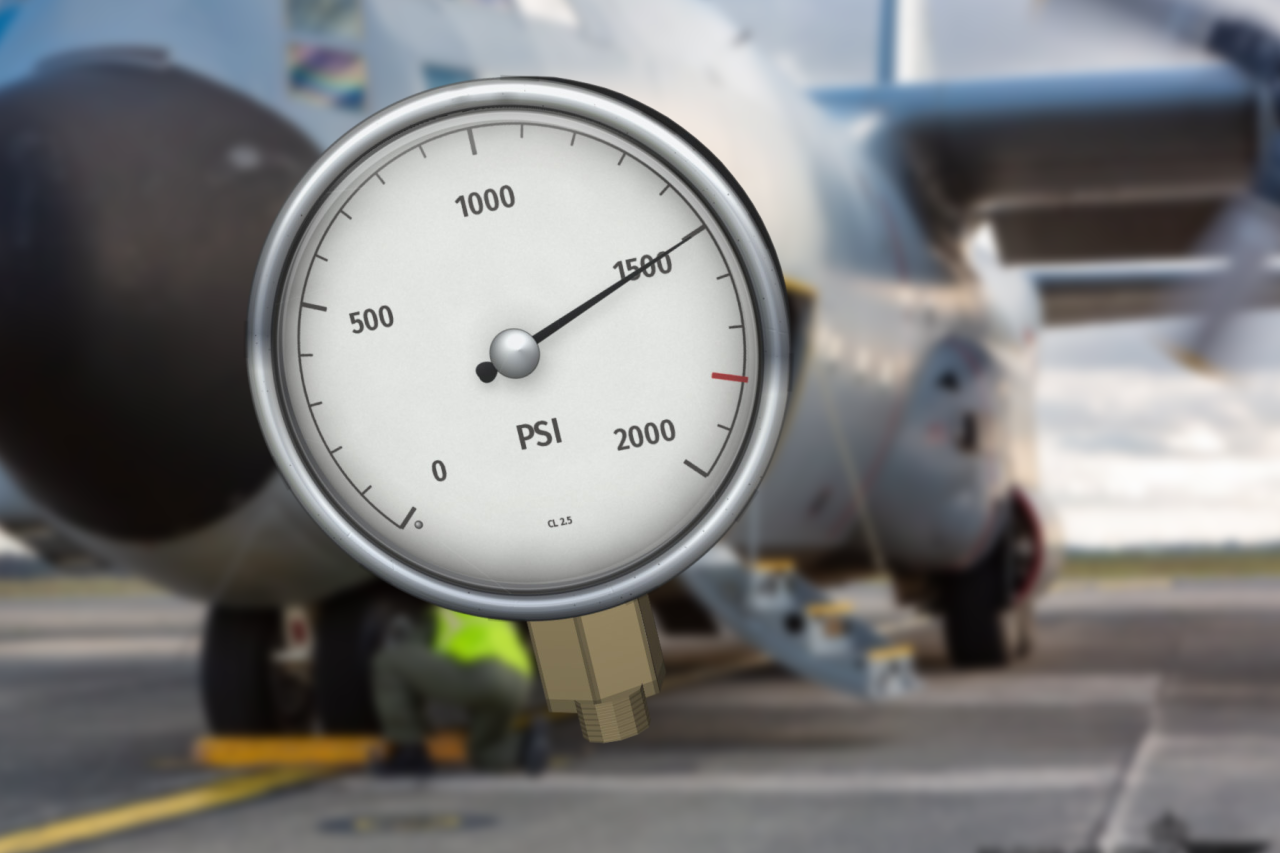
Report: value=1500 unit=psi
